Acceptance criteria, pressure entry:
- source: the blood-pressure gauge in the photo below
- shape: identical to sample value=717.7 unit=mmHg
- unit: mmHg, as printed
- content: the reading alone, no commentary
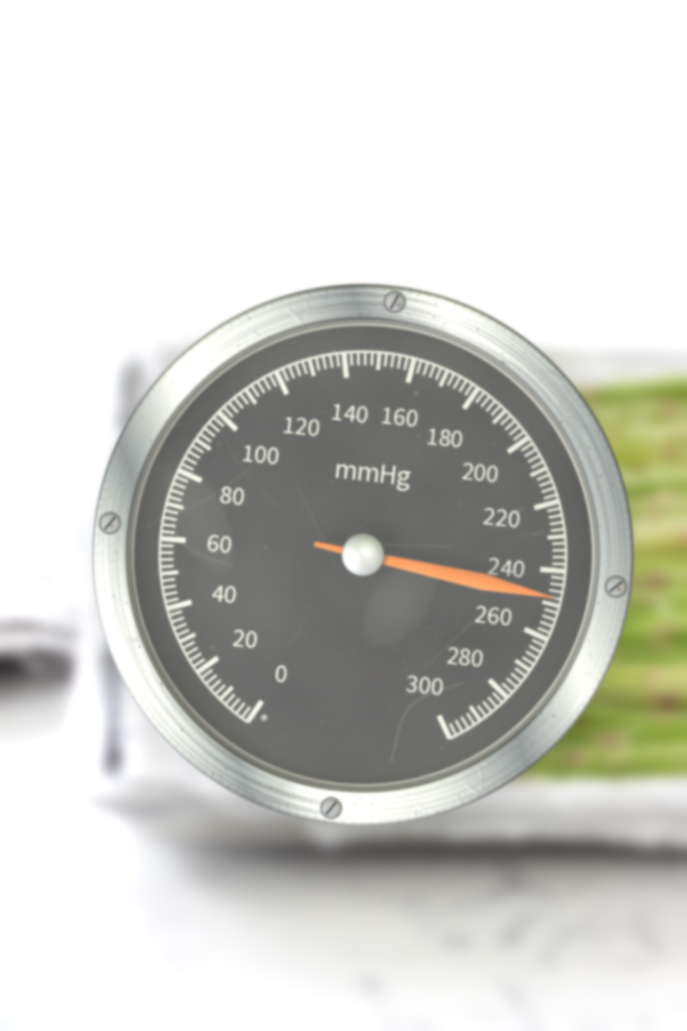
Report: value=248 unit=mmHg
